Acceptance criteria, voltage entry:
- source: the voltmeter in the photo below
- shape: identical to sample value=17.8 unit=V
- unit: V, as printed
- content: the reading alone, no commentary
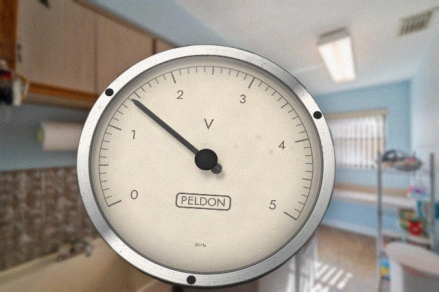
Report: value=1.4 unit=V
